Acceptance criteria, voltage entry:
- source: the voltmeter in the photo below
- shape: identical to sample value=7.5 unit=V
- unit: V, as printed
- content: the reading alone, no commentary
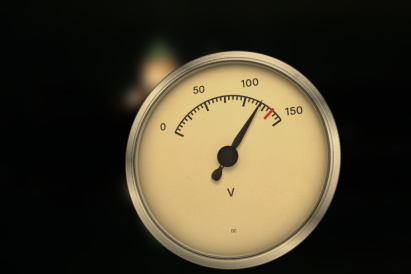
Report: value=120 unit=V
